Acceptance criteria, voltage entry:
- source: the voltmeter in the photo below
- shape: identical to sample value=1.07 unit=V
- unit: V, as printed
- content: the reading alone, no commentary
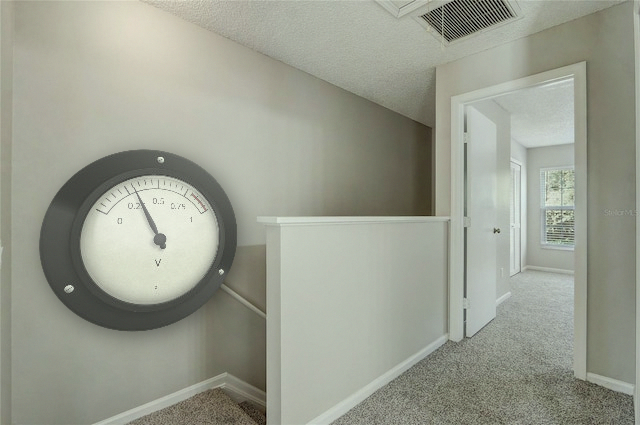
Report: value=0.3 unit=V
